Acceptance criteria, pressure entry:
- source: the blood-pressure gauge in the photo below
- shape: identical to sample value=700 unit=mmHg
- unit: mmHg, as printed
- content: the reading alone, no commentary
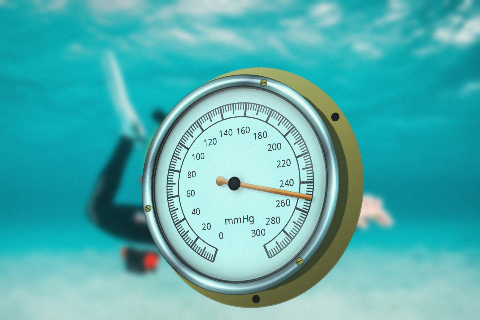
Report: value=250 unit=mmHg
